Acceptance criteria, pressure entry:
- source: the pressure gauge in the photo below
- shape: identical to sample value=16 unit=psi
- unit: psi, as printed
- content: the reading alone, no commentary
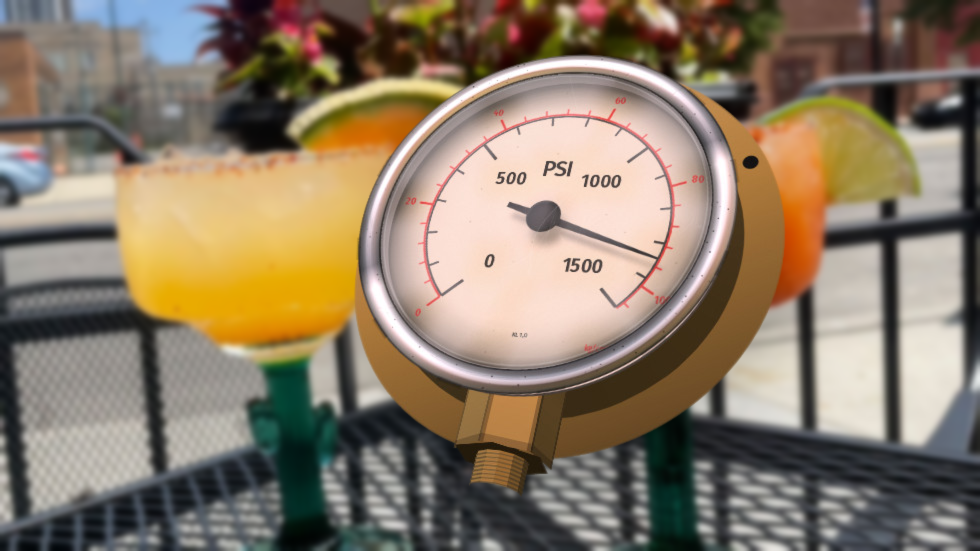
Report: value=1350 unit=psi
